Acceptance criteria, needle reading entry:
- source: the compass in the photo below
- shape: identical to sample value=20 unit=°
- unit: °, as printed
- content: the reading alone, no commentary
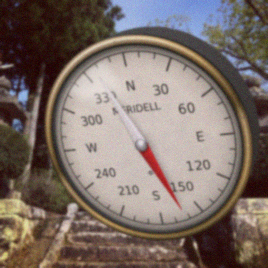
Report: value=160 unit=°
